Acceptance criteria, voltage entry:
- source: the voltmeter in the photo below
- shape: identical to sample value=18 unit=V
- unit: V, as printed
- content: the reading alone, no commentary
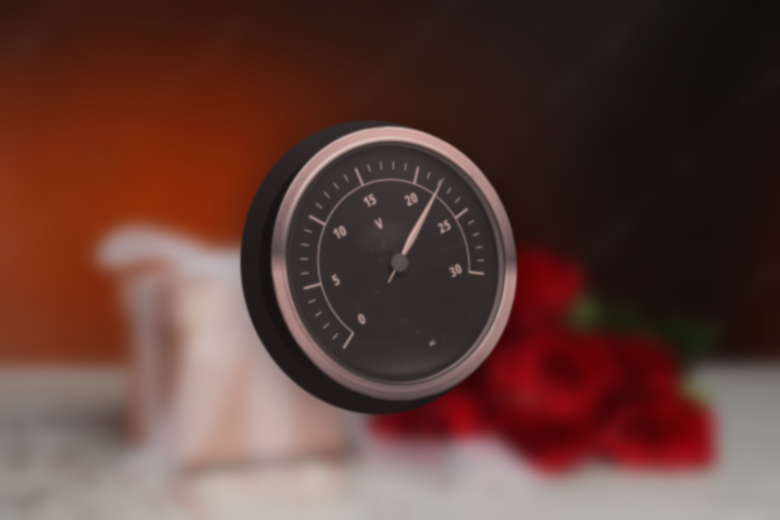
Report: value=22 unit=V
